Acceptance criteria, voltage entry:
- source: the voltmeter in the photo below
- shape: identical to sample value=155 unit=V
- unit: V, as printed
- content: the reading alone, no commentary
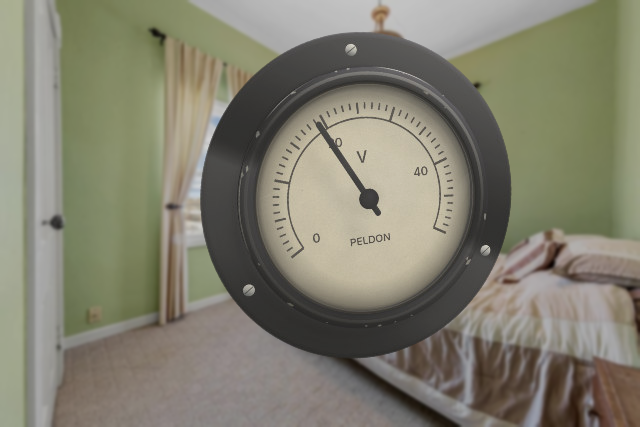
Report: value=19 unit=V
